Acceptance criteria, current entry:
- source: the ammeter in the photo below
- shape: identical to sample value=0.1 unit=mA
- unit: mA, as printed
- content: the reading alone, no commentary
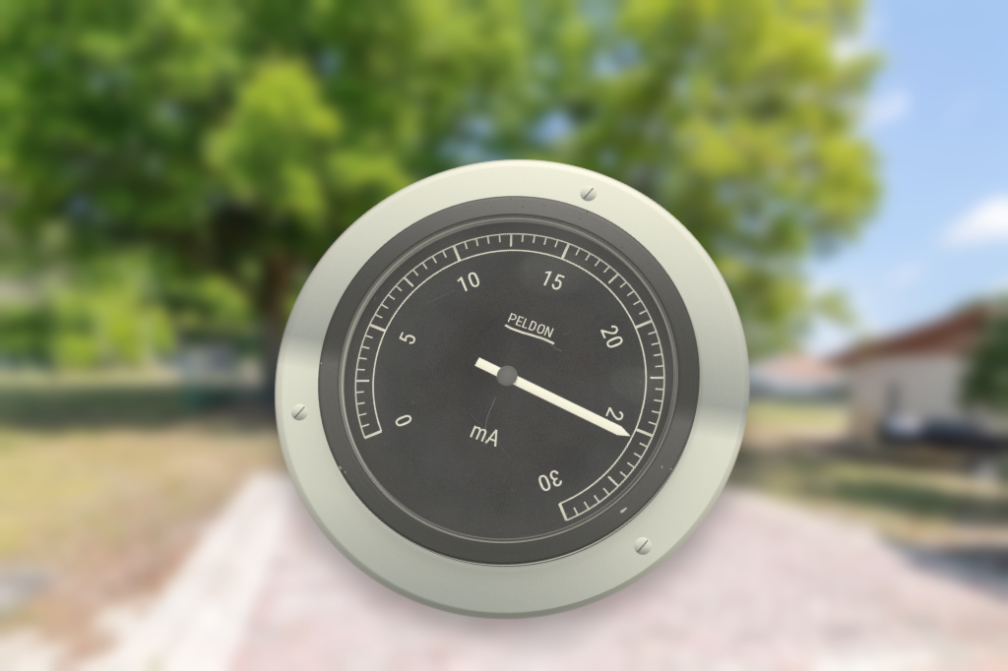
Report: value=25.5 unit=mA
